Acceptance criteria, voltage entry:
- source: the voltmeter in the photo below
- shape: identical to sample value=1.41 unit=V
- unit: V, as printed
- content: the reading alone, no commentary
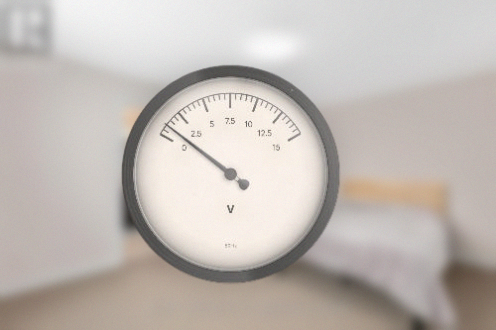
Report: value=1 unit=V
